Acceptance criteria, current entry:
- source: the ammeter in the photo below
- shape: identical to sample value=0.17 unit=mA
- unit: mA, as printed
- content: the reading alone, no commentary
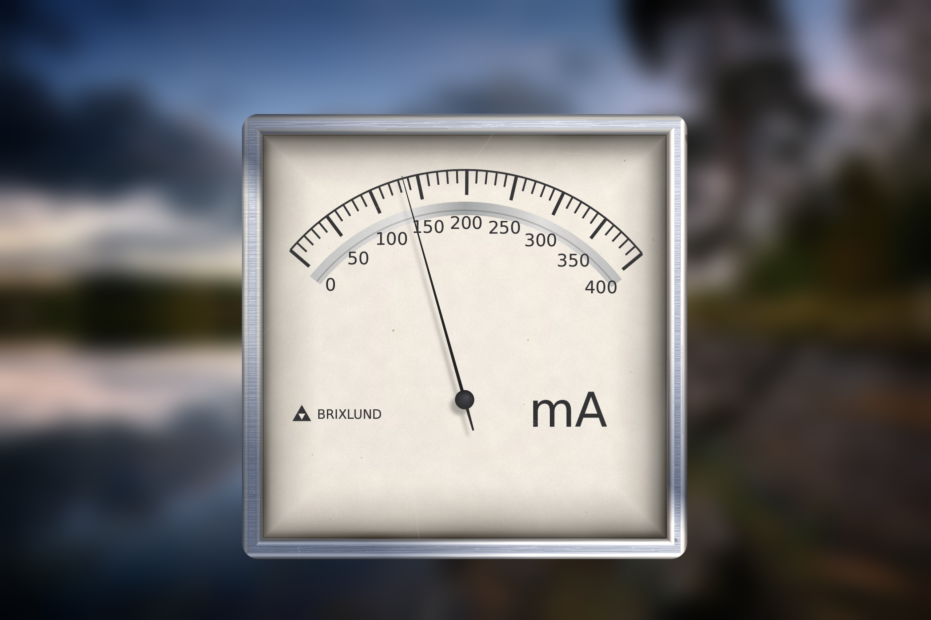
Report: value=135 unit=mA
